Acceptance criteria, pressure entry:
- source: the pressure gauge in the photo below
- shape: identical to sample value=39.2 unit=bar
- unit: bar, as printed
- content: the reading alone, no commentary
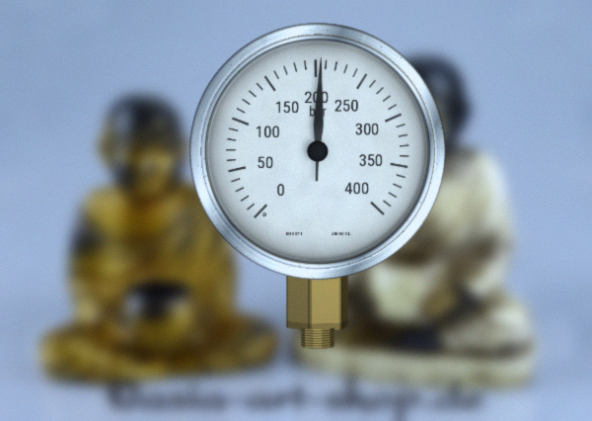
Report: value=205 unit=bar
